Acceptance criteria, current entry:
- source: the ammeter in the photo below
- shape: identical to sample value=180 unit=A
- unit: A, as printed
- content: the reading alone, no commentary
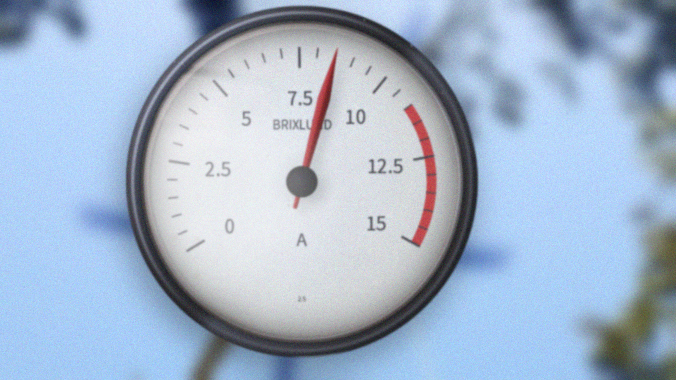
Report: value=8.5 unit=A
